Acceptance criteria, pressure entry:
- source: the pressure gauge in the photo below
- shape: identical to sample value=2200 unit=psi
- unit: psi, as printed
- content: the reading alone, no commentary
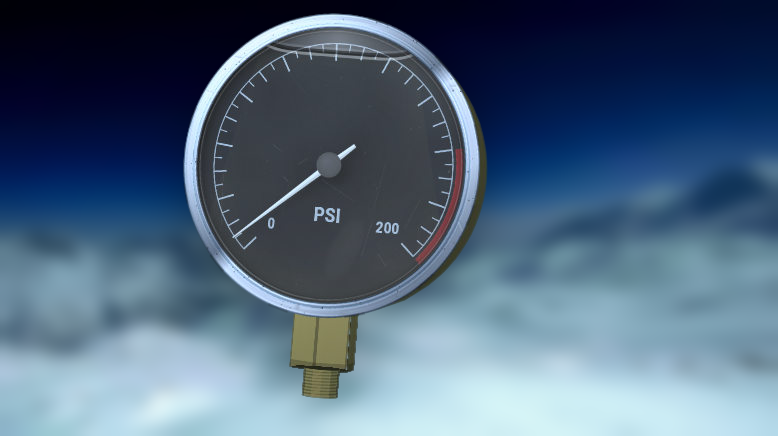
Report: value=5 unit=psi
